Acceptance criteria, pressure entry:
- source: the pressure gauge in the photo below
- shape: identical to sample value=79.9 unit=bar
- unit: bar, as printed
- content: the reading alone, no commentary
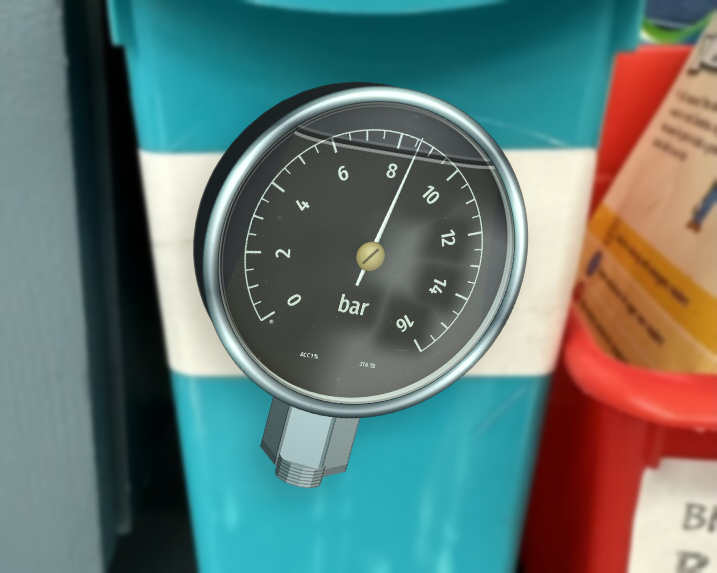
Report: value=8.5 unit=bar
